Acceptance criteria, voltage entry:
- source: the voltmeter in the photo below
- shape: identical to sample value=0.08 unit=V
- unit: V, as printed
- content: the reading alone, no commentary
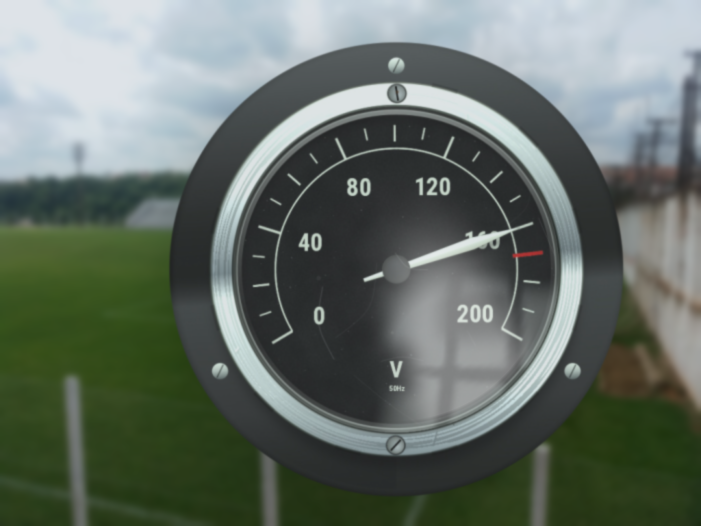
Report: value=160 unit=V
